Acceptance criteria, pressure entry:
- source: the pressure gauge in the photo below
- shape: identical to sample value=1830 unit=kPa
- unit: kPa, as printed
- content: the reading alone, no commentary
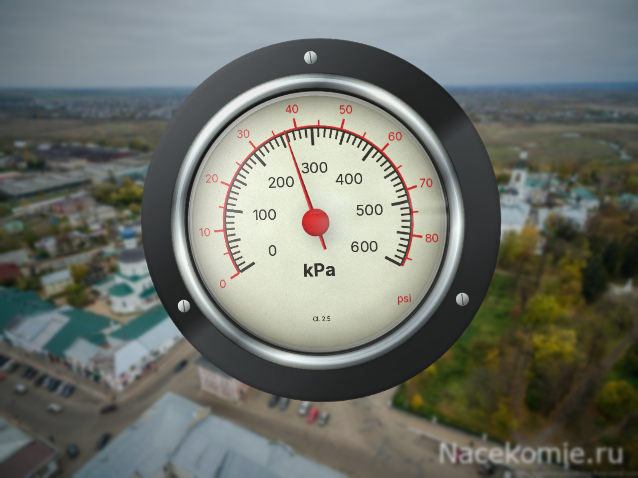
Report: value=260 unit=kPa
